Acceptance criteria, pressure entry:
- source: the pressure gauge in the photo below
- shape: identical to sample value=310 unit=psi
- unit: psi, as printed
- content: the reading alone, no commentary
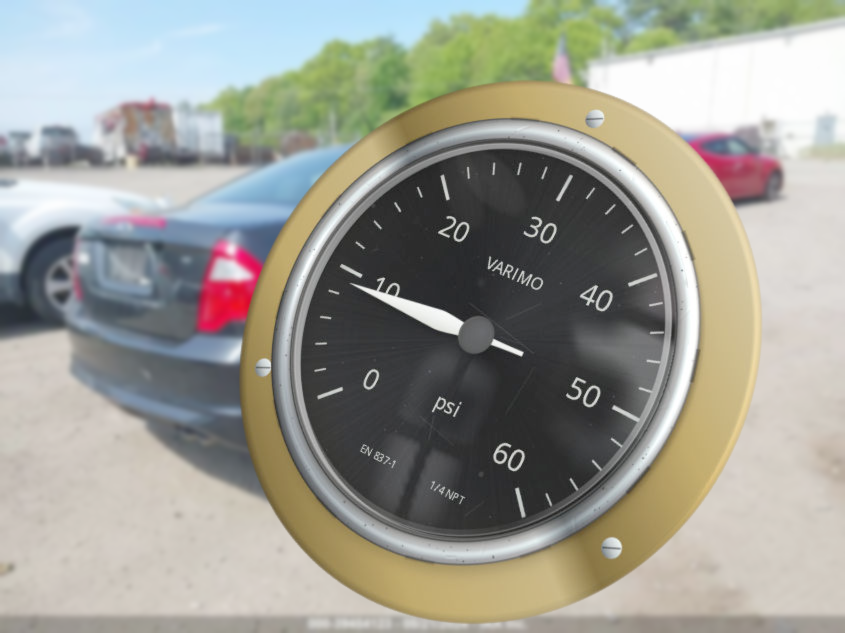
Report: value=9 unit=psi
